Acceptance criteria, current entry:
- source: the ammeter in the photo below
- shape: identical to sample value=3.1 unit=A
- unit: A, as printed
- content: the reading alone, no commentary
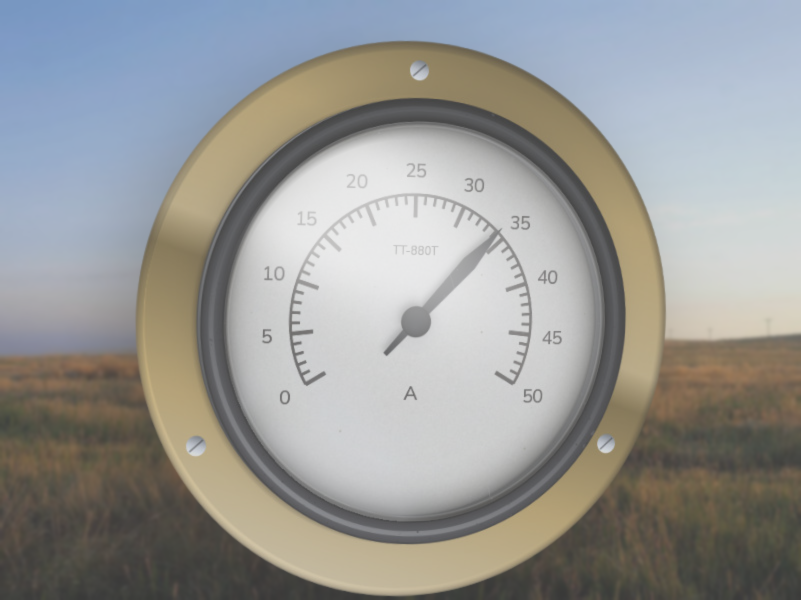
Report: value=34 unit=A
